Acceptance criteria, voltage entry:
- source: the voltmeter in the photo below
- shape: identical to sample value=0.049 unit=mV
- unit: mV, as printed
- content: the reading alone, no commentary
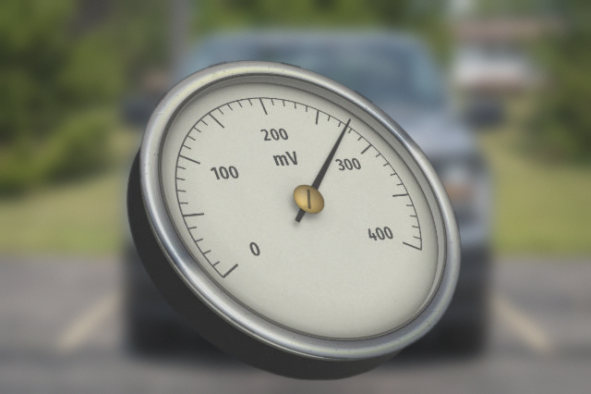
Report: value=275 unit=mV
